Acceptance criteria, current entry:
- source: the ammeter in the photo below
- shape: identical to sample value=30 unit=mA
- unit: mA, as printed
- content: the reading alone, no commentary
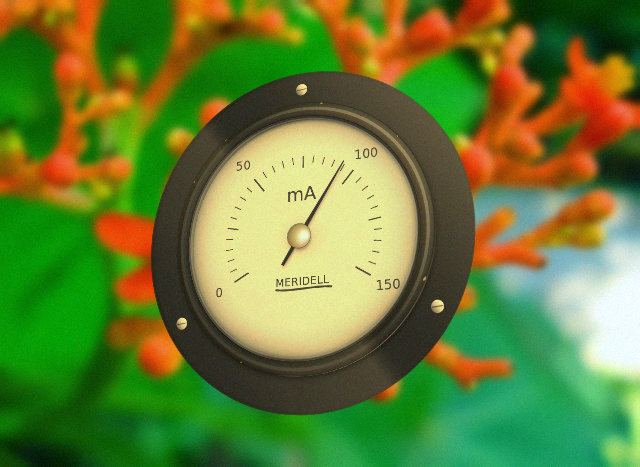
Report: value=95 unit=mA
